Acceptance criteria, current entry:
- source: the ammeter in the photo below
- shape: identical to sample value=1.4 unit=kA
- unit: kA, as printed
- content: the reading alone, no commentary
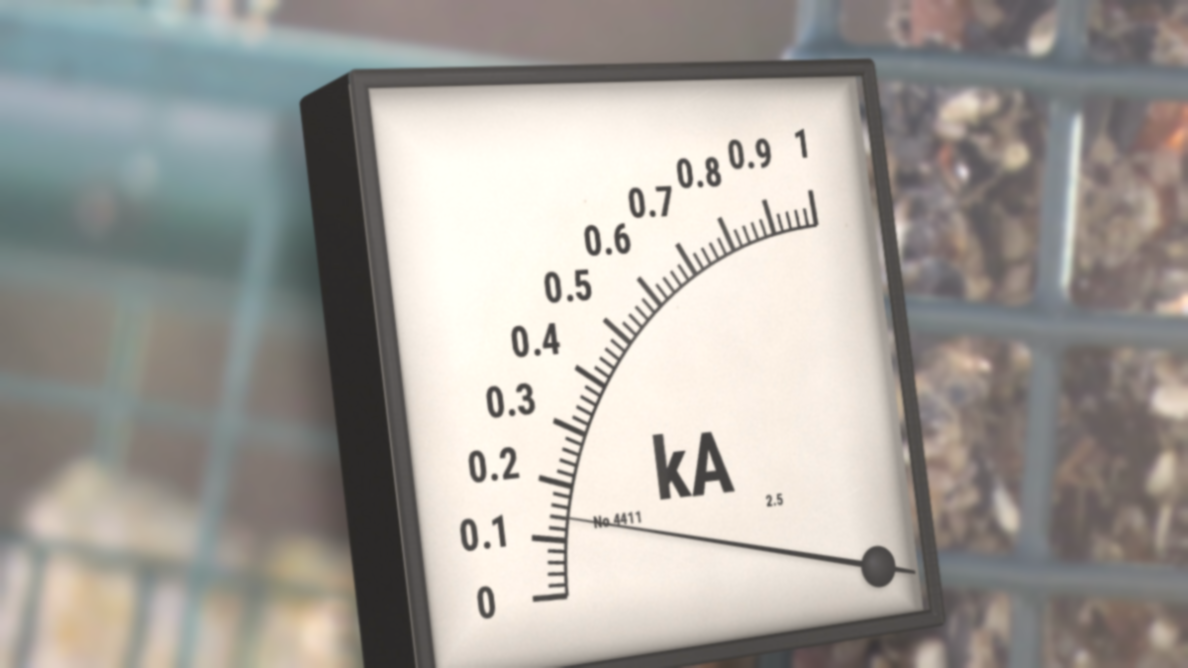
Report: value=0.14 unit=kA
